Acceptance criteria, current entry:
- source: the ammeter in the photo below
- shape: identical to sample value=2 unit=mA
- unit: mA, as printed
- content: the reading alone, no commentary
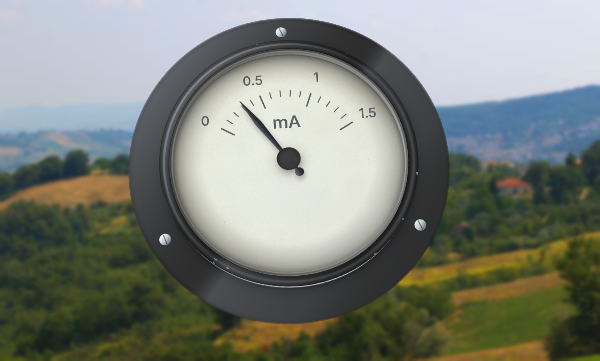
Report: value=0.3 unit=mA
